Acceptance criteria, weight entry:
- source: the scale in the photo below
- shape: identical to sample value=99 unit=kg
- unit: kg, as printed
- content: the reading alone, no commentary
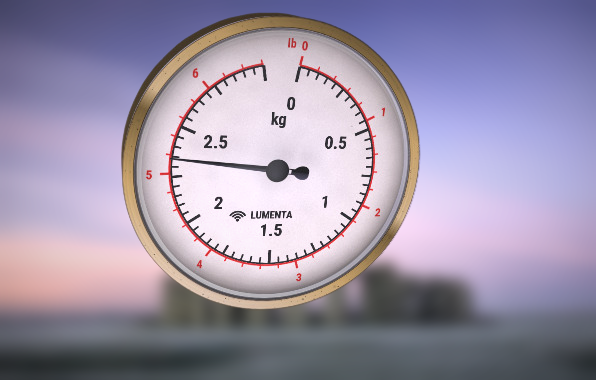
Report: value=2.35 unit=kg
